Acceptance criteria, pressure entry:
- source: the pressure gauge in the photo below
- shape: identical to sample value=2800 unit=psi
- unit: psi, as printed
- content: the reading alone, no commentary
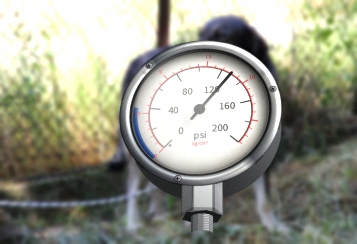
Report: value=130 unit=psi
